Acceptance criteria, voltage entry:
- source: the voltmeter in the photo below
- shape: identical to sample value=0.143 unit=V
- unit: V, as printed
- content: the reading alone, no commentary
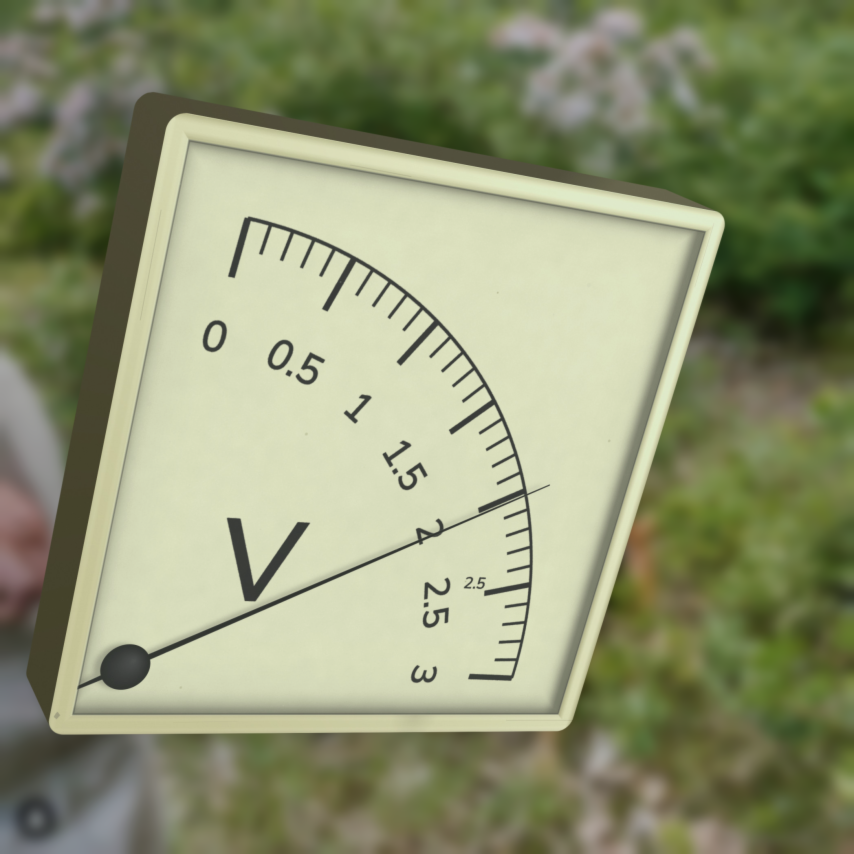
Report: value=2 unit=V
